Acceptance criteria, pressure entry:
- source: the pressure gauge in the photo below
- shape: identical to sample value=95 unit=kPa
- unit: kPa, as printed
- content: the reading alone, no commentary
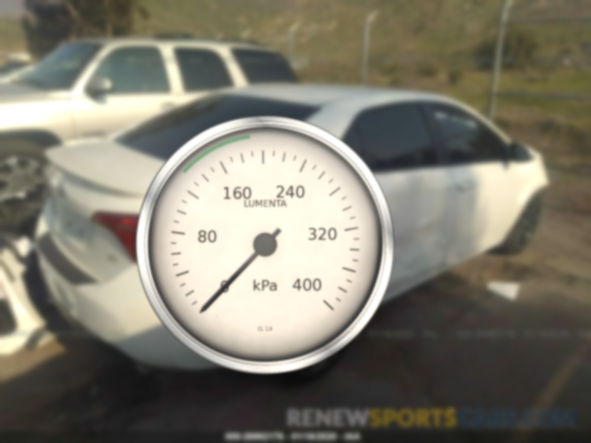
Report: value=0 unit=kPa
